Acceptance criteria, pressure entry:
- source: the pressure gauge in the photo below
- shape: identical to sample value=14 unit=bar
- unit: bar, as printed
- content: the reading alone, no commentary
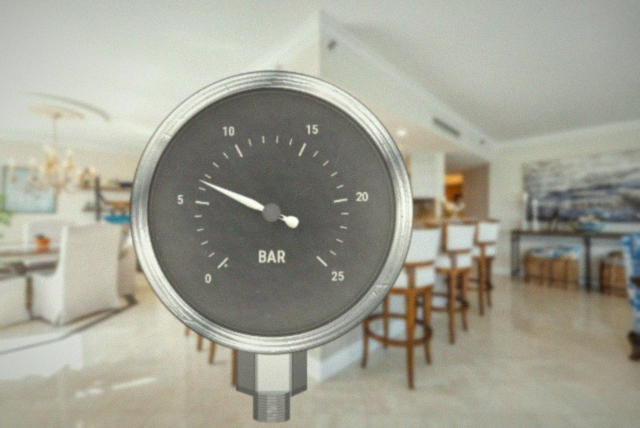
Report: value=6.5 unit=bar
